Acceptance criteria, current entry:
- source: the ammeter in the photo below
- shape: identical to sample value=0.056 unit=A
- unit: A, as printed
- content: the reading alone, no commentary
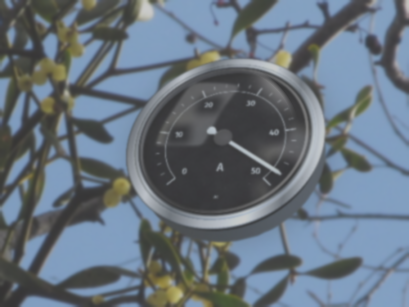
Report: value=48 unit=A
